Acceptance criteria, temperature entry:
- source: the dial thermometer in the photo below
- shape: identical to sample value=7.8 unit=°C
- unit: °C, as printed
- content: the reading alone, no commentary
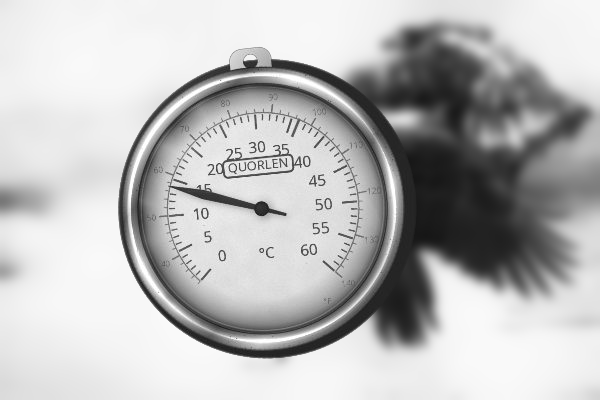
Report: value=14 unit=°C
